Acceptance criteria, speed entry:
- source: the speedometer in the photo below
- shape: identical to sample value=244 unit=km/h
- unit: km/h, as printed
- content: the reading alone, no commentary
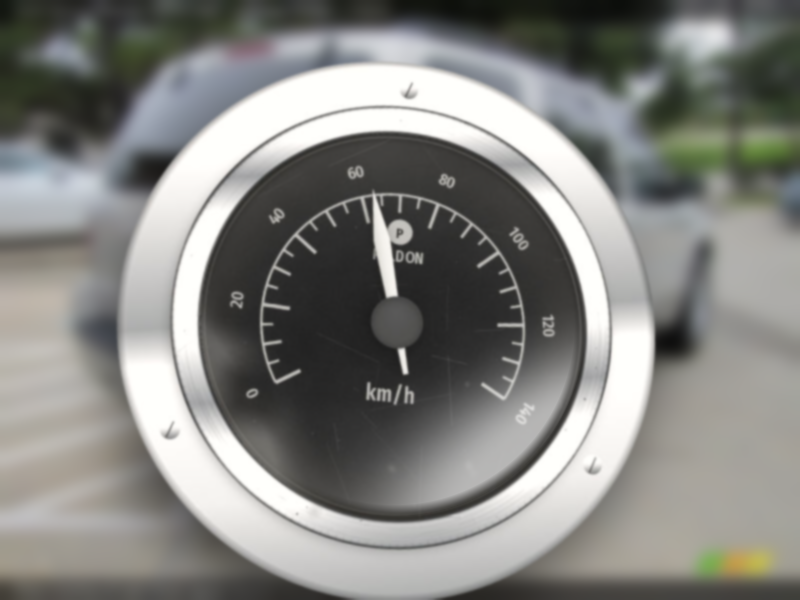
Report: value=62.5 unit=km/h
